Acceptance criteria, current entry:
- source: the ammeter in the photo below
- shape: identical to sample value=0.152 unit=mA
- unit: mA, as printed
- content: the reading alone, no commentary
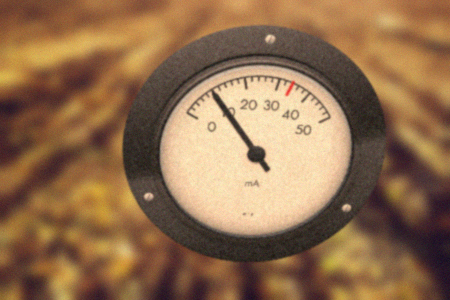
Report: value=10 unit=mA
